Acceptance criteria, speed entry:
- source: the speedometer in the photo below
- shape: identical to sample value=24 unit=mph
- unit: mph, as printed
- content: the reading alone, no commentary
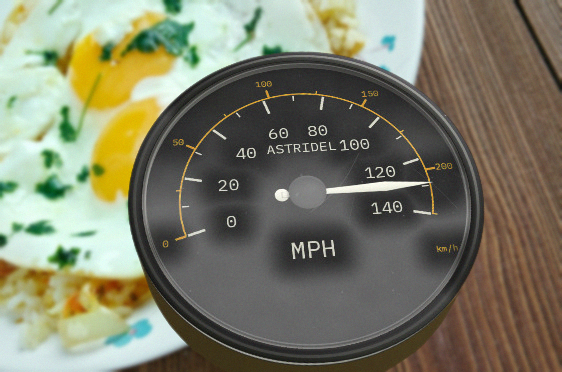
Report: value=130 unit=mph
